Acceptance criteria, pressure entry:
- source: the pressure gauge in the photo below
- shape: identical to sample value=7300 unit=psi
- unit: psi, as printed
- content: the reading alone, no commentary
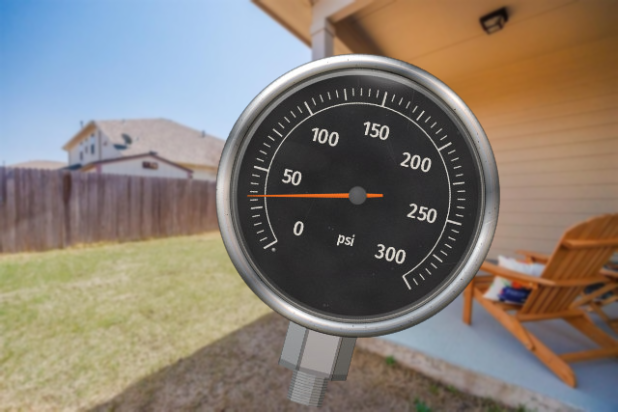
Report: value=32.5 unit=psi
